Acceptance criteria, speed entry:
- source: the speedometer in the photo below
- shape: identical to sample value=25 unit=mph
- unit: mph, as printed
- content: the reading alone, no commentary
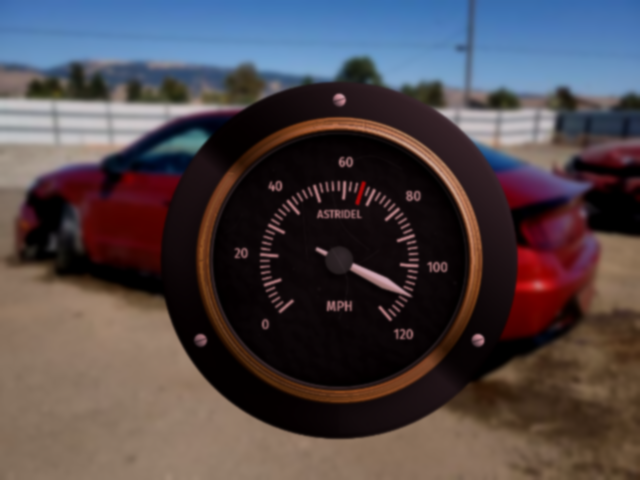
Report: value=110 unit=mph
